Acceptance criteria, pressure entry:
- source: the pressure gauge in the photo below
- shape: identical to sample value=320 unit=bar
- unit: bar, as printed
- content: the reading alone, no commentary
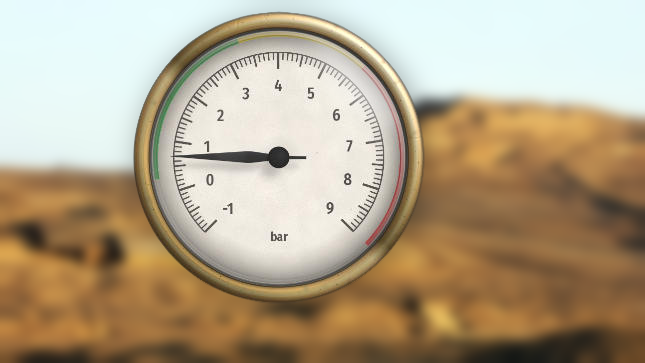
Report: value=0.7 unit=bar
